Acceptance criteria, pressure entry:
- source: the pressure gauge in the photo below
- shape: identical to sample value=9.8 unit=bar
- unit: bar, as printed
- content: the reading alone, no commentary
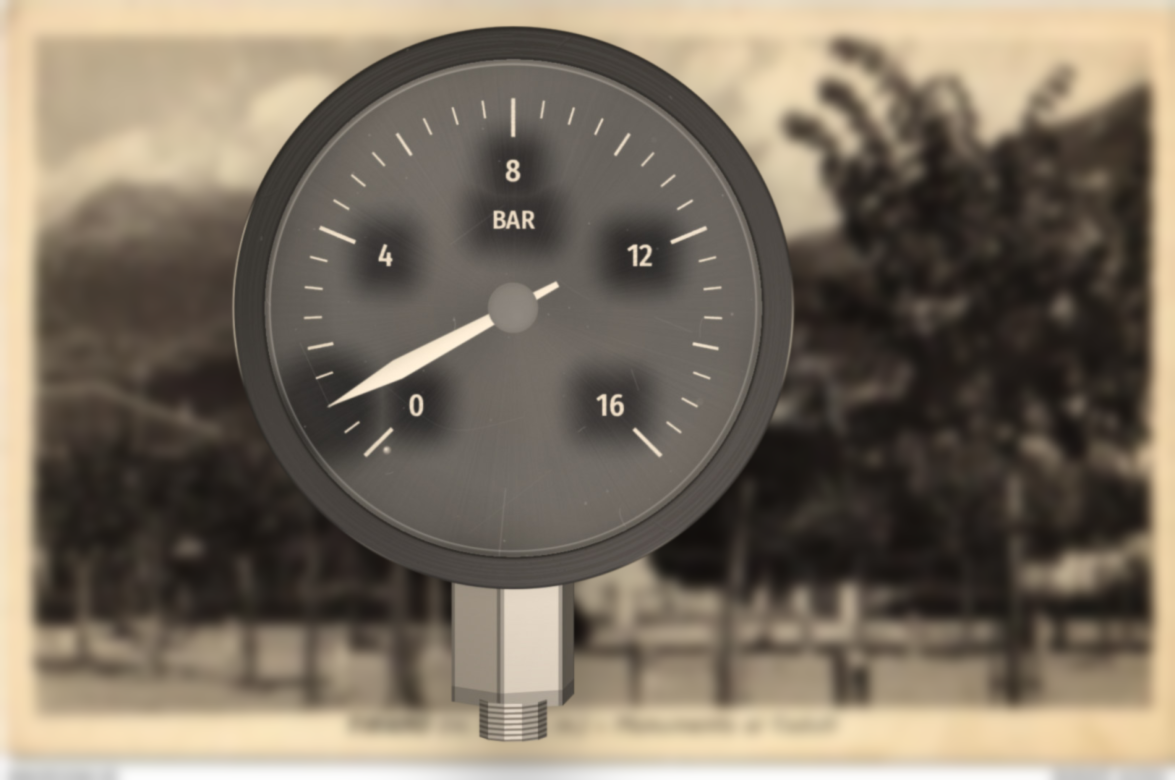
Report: value=1 unit=bar
